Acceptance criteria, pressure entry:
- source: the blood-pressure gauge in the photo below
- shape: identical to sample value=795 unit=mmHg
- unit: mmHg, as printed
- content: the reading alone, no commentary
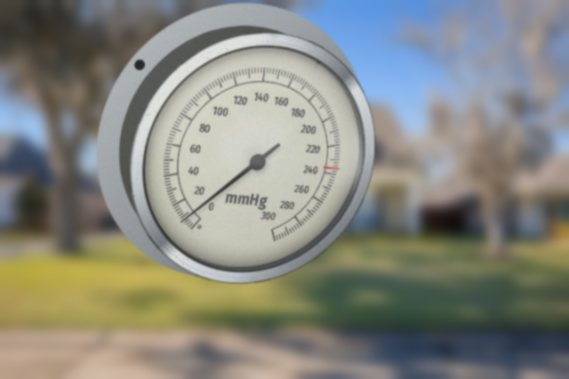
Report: value=10 unit=mmHg
